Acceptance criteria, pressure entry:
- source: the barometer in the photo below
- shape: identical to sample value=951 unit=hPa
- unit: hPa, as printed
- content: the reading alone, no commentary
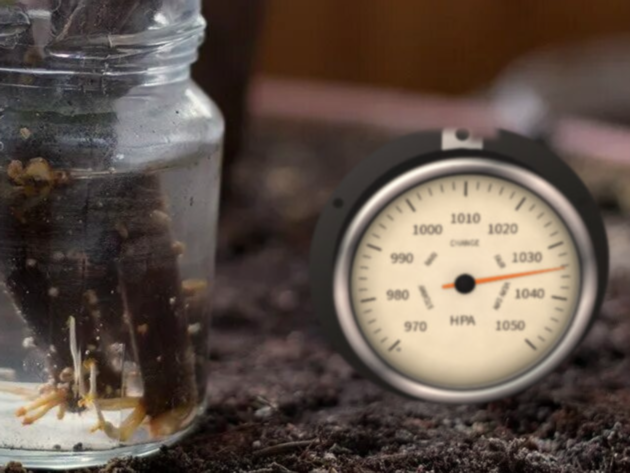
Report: value=1034 unit=hPa
